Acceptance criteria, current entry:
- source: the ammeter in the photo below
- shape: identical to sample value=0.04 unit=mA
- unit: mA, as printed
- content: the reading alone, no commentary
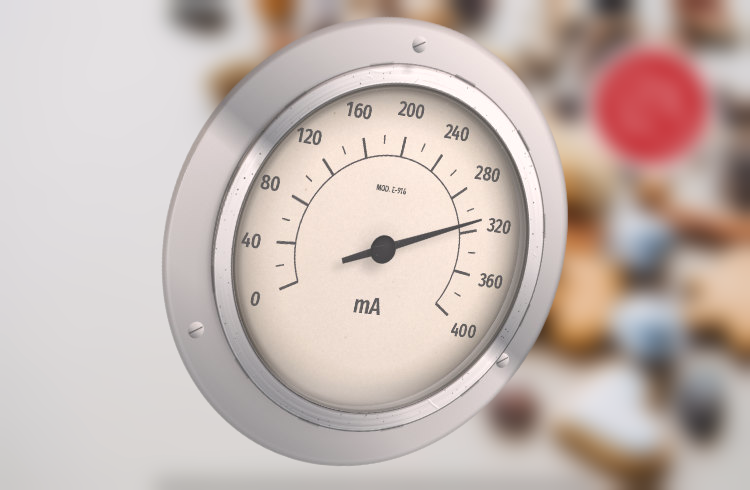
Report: value=310 unit=mA
